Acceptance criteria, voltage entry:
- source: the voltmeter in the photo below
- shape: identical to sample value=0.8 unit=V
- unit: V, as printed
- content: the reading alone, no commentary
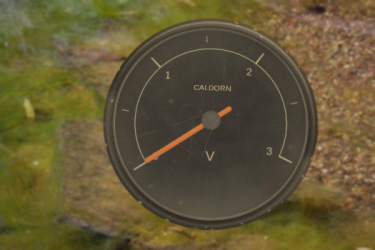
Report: value=0 unit=V
